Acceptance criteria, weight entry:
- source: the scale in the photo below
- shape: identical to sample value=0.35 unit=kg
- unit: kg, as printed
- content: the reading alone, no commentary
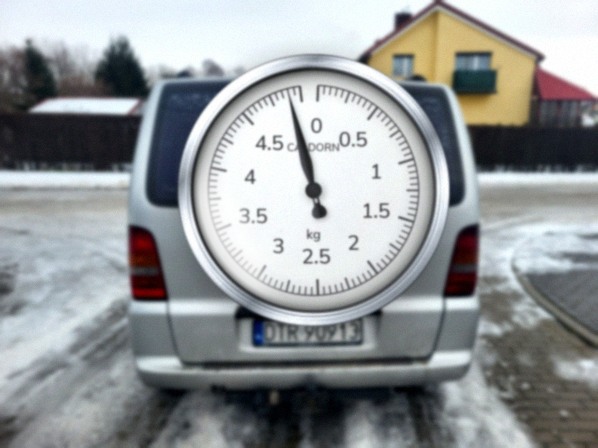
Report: value=4.9 unit=kg
